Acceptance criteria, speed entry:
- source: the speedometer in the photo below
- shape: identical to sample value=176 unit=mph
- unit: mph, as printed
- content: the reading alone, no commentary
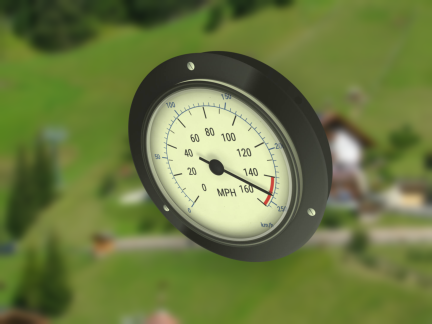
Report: value=150 unit=mph
